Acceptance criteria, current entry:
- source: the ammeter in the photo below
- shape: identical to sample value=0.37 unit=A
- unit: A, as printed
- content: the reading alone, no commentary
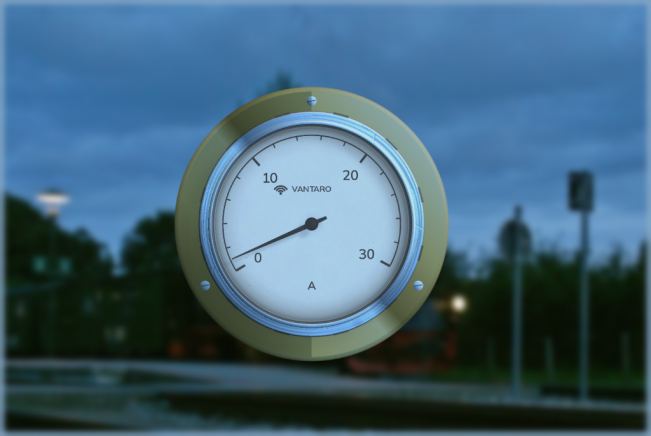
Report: value=1 unit=A
